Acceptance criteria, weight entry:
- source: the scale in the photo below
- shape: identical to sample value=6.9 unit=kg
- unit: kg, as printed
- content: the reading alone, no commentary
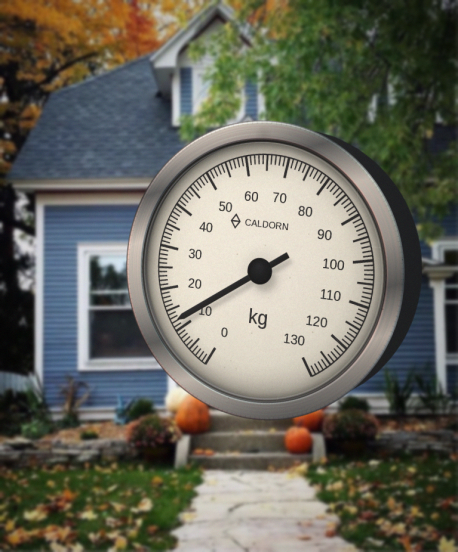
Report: value=12 unit=kg
